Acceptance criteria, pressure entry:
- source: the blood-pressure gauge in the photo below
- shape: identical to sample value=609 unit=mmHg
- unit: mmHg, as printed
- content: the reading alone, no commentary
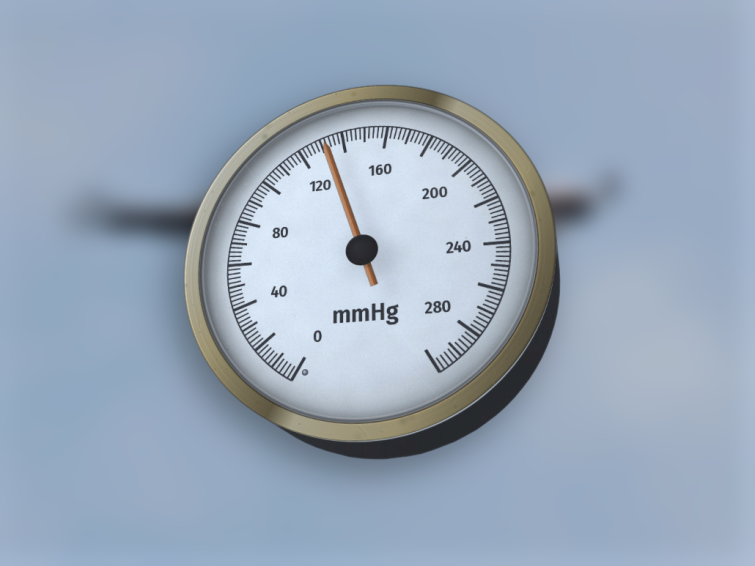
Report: value=132 unit=mmHg
